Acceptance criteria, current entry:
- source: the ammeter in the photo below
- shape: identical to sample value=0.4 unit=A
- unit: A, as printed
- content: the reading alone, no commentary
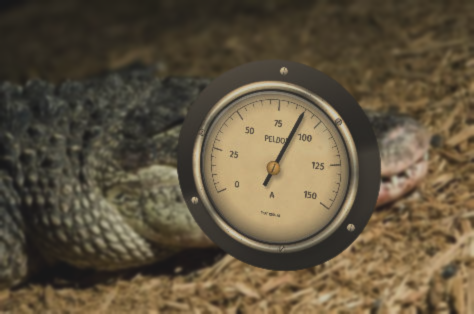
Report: value=90 unit=A
